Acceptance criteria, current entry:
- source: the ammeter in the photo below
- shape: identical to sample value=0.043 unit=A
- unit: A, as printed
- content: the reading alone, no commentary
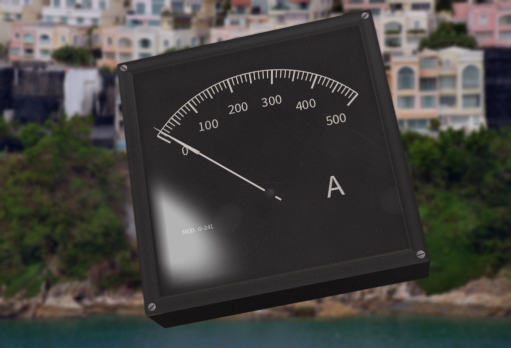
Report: value=10 unit=A
